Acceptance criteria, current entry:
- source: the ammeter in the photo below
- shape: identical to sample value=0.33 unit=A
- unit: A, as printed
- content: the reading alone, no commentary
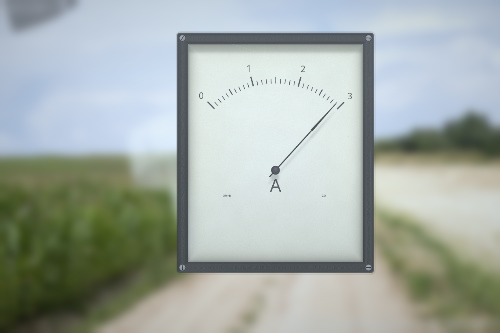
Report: value=2.9 unit=A
